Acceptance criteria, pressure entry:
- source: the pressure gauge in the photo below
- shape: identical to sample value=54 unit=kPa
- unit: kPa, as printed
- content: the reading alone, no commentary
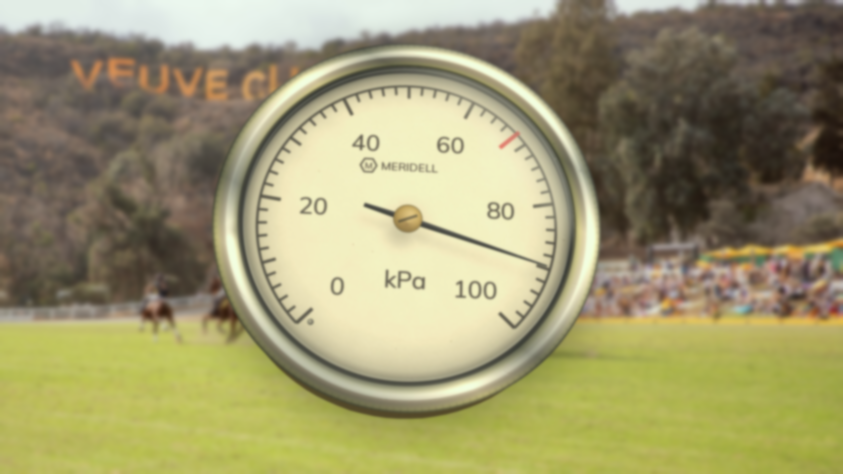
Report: value=90 unit=kPa
